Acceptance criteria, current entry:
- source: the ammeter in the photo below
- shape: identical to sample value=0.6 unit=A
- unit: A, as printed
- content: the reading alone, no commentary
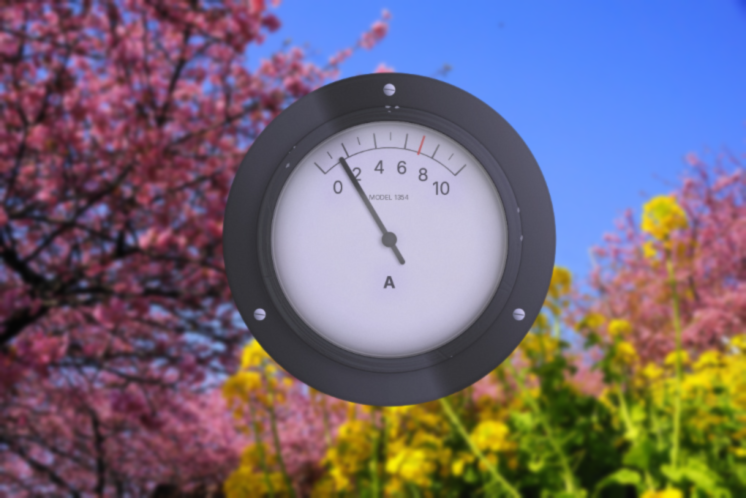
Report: value=1.5 unit=A
